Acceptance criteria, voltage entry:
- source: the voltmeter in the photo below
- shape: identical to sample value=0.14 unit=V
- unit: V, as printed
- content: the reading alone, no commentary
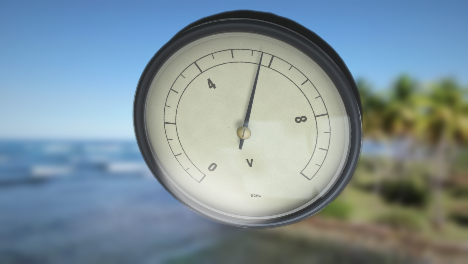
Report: value=5.75 unit=V
